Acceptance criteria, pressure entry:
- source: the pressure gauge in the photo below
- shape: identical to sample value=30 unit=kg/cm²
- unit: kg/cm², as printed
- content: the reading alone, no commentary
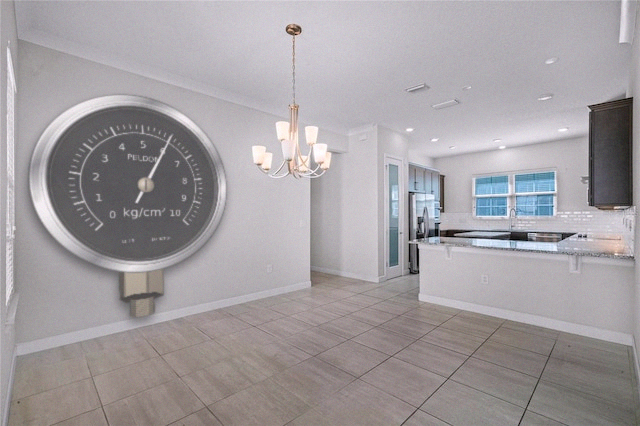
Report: value=6 unit=kg/cm²
